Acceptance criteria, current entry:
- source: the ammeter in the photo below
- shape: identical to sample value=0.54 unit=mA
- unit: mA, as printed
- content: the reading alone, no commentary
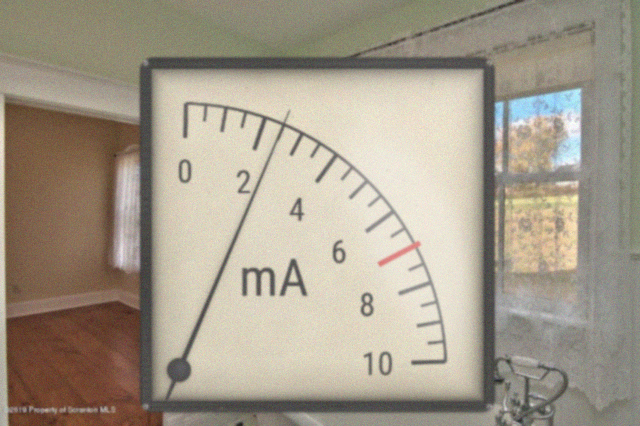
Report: value=2.5 unit=mA
